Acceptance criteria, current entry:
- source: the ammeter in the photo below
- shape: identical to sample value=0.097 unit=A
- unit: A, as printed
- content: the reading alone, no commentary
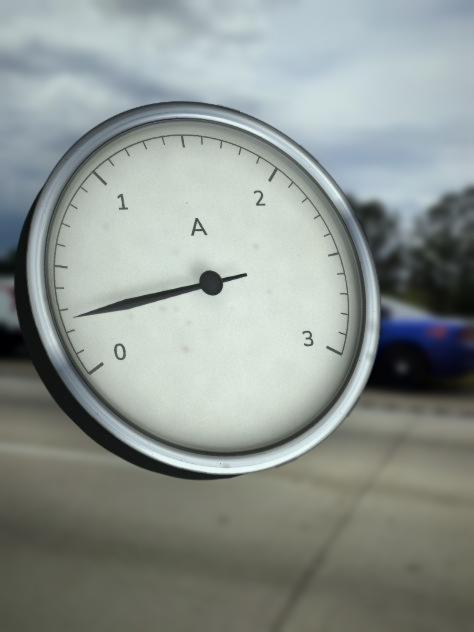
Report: value=0.25 unit=A
